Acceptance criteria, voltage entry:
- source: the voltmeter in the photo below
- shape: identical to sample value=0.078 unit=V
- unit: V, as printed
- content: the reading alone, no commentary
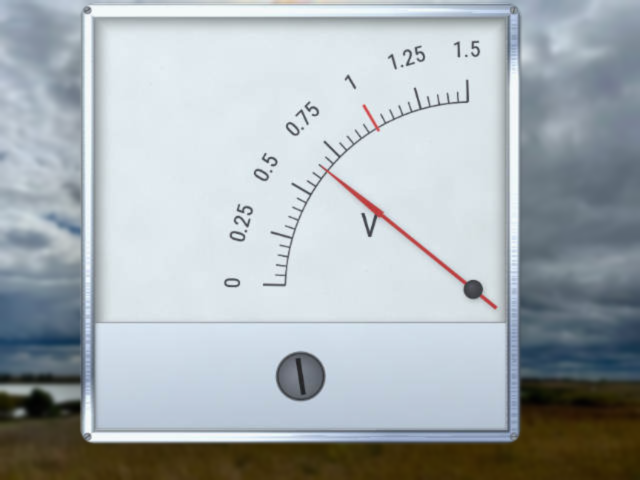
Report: value=0.65 unit=V
